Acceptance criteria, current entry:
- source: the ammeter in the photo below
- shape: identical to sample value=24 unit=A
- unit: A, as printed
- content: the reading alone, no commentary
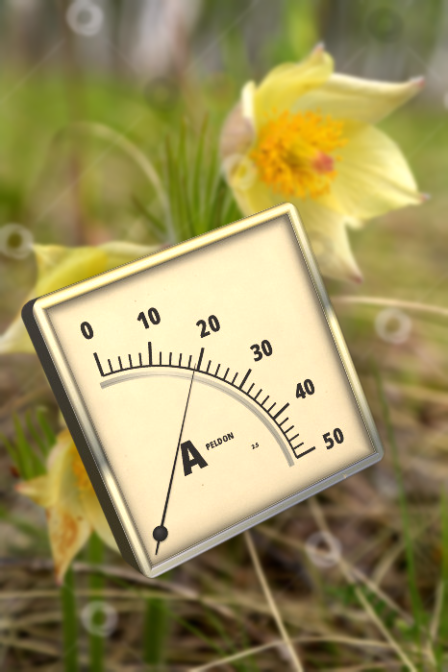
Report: value=19 unit=A
